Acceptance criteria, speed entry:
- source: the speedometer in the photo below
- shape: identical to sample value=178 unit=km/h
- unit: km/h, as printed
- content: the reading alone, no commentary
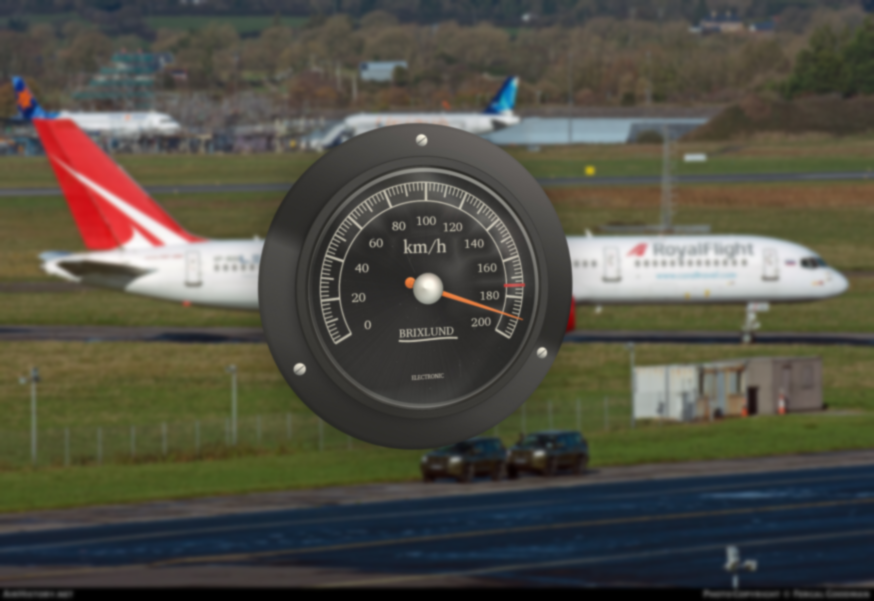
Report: value=190 unit=km/h
